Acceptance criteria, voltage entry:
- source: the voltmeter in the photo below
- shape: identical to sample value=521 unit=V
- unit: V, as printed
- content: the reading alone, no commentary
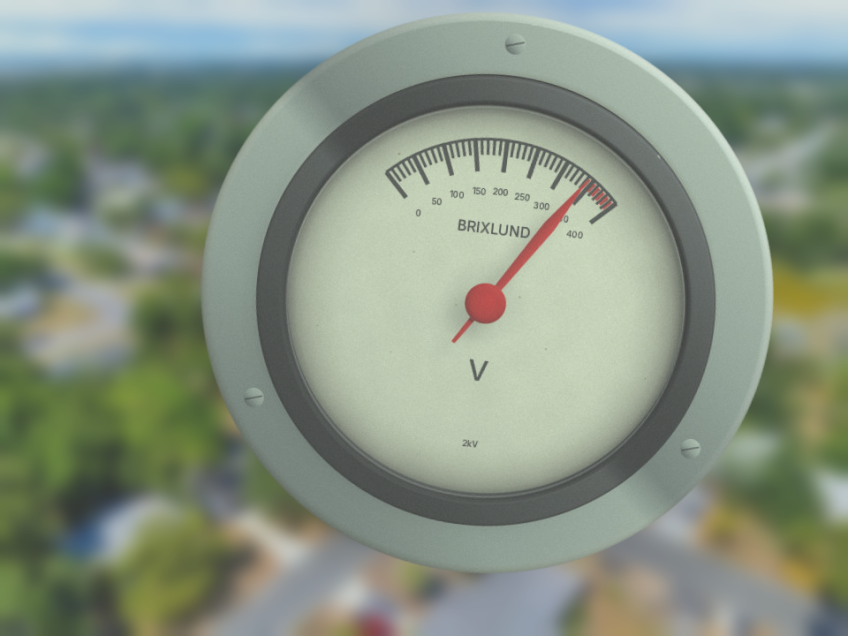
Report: value=340 unit=V
